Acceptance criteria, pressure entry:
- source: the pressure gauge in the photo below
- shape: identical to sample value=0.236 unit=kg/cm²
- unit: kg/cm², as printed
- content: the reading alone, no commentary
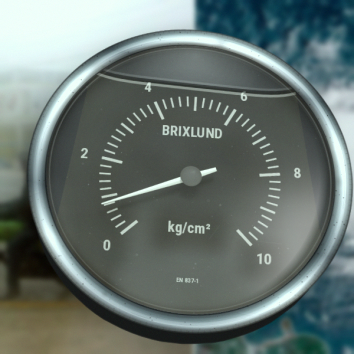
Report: value=0.8 unit=kg/cm²
